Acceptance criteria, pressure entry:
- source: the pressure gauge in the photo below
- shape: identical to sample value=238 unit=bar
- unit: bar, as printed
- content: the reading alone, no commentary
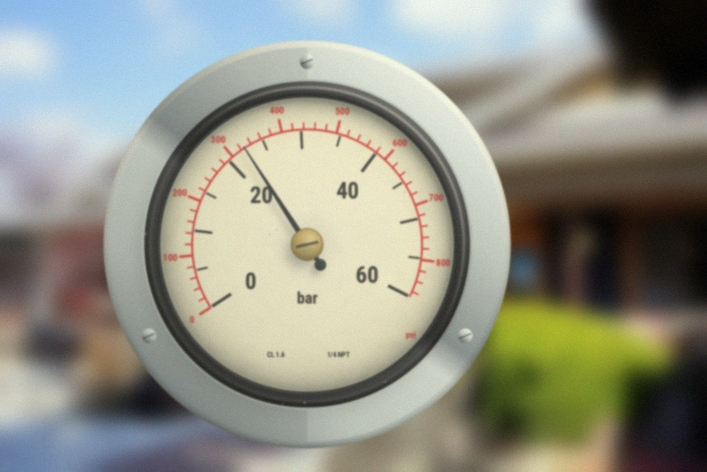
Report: value=22.5 unit=bar
